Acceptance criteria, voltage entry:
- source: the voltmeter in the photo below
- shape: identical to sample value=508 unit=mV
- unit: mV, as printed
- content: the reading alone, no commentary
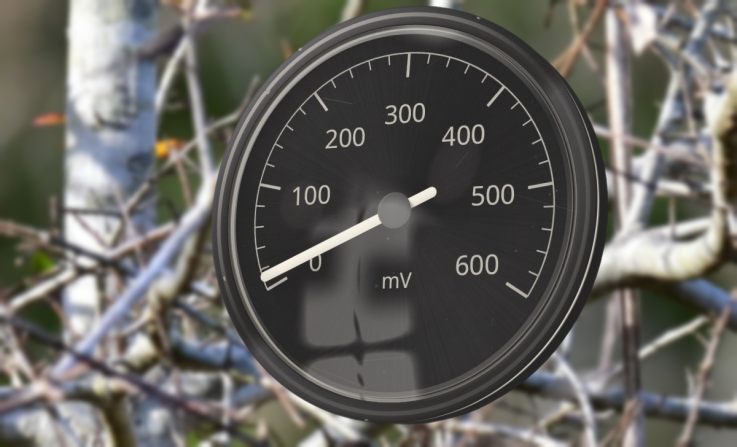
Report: value=10 unit=mV
